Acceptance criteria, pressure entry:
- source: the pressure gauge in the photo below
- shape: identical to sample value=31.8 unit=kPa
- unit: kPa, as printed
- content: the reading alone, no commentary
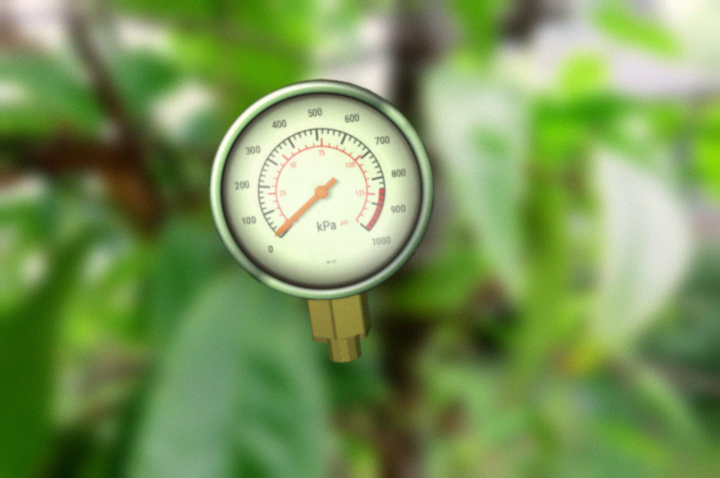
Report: value=20 unit=kPa
